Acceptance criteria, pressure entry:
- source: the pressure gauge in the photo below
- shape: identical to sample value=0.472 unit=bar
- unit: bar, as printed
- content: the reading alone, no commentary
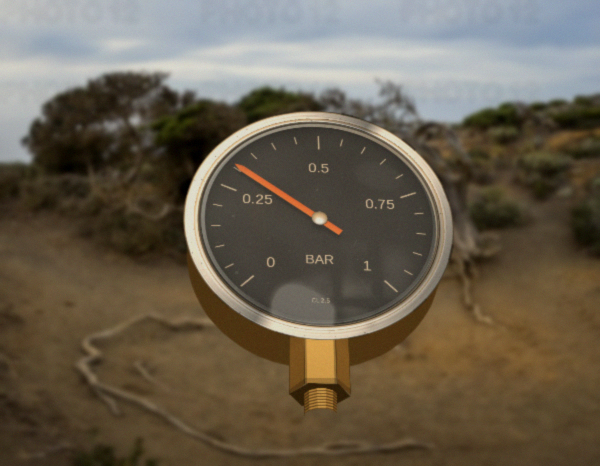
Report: value=0.3 unit=bar
